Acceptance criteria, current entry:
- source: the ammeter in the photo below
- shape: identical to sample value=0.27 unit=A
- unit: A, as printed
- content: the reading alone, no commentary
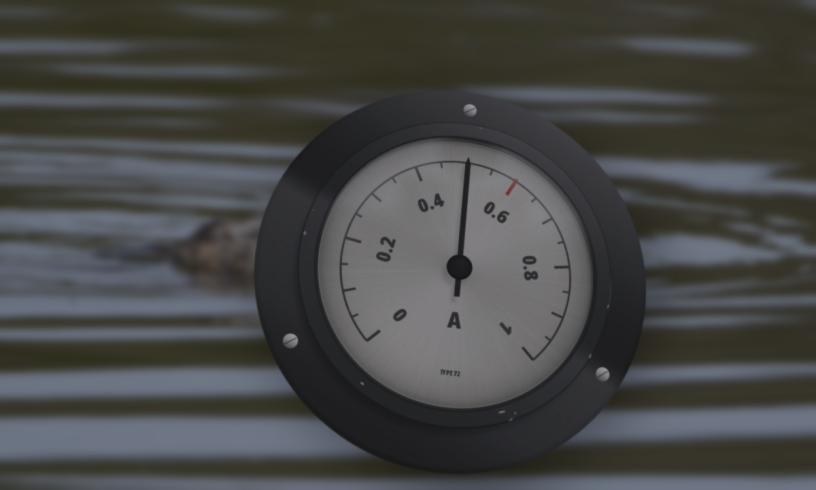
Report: value=0.5 unit=A
